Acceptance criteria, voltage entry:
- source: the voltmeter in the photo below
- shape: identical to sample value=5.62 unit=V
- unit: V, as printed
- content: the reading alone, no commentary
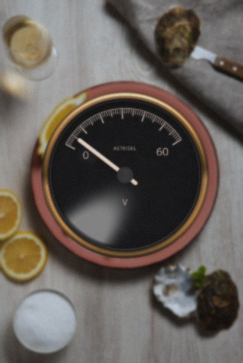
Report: value=5 unit=V
